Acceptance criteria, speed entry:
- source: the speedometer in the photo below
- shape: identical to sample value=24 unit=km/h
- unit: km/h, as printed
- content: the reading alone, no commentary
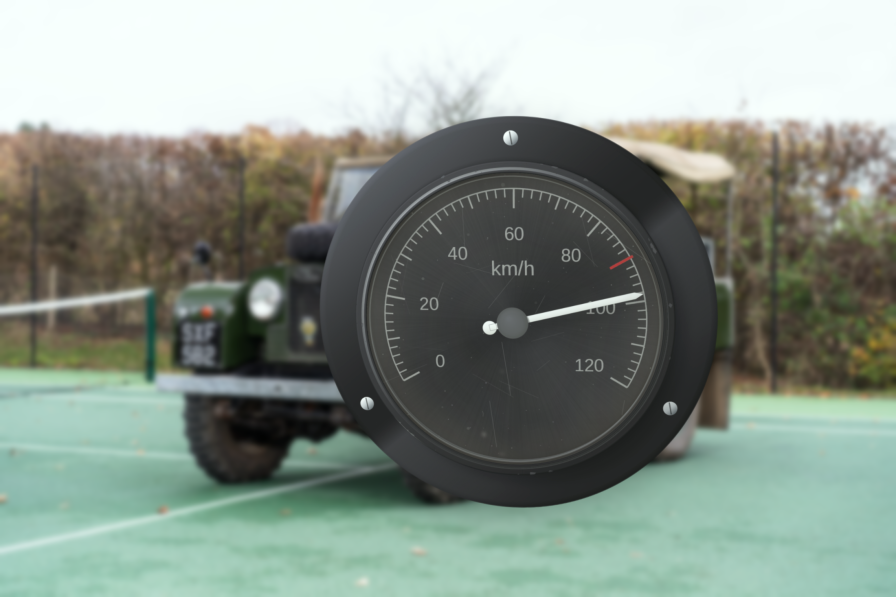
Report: value=98 unit=km/h
